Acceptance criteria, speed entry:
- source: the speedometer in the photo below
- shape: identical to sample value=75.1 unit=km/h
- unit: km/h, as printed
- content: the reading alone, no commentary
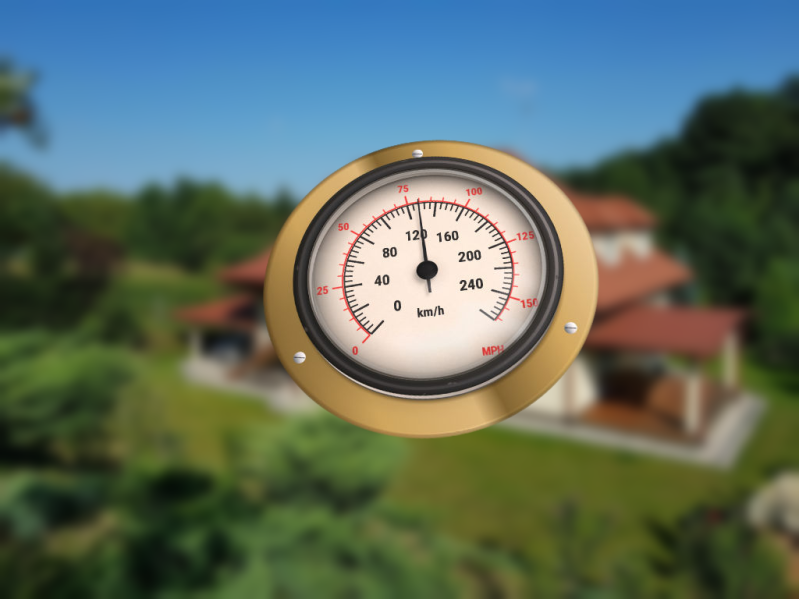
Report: value=128 unit=km/h
